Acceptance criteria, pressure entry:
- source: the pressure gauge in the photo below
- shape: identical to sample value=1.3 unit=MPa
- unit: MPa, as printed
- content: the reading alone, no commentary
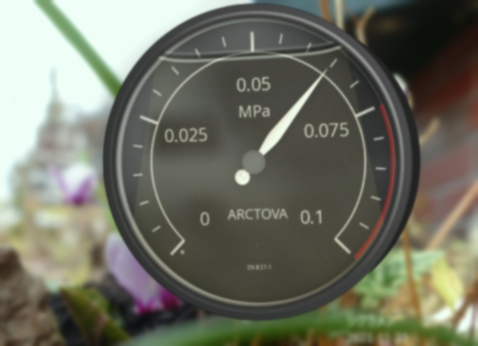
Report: value=0.065 unit=MPa
